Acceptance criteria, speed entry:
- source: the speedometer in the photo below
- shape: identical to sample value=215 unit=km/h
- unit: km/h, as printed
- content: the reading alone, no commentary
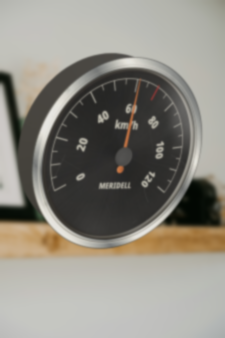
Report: value=60 unit=km/h
